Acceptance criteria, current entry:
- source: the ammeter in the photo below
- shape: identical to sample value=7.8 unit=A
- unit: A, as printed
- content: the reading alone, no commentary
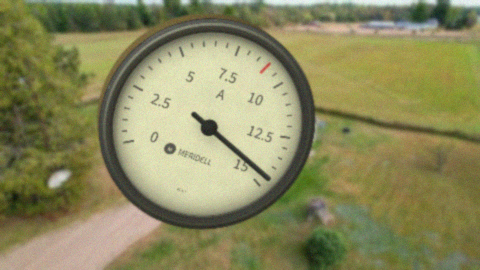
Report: value=14.5 unit=A
